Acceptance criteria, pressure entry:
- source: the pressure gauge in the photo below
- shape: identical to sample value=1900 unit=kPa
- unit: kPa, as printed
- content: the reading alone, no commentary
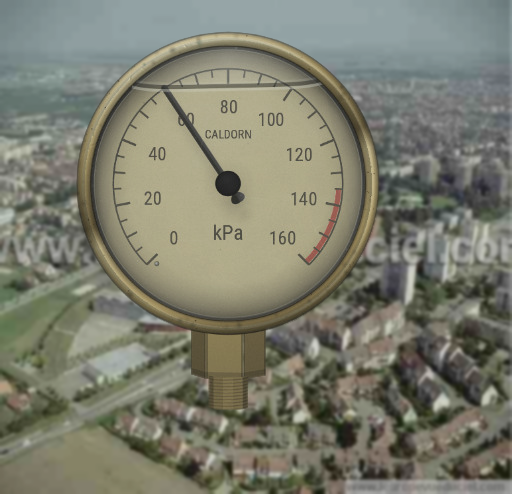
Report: value=60 unit=kPa
